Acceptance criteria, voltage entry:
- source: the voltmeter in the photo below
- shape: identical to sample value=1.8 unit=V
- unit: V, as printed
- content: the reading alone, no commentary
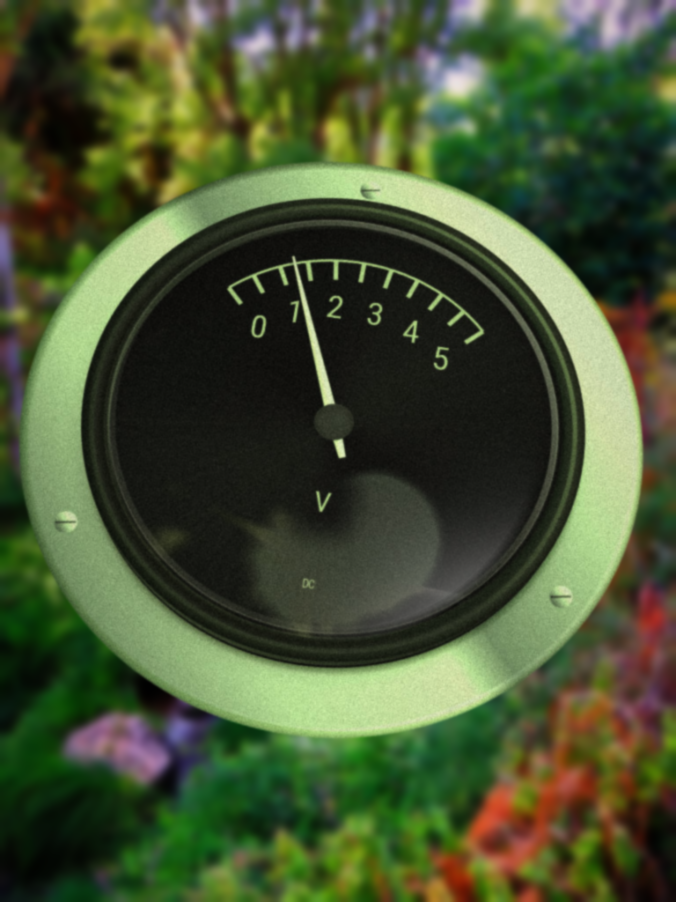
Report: value=1.25 unit=V
